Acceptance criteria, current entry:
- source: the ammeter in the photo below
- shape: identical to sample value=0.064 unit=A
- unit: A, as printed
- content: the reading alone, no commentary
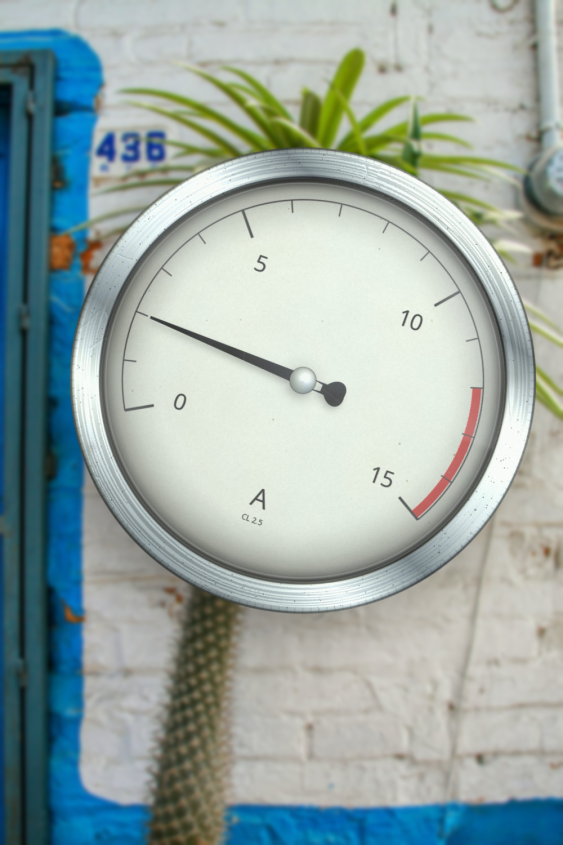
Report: value=2 unit=A
